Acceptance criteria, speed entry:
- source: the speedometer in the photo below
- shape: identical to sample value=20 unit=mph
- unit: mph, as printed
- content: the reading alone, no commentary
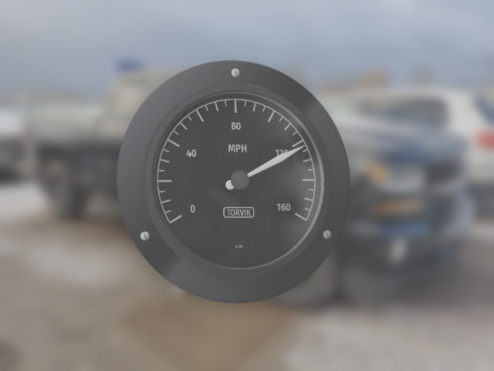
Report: value=122.5 unit=mph
